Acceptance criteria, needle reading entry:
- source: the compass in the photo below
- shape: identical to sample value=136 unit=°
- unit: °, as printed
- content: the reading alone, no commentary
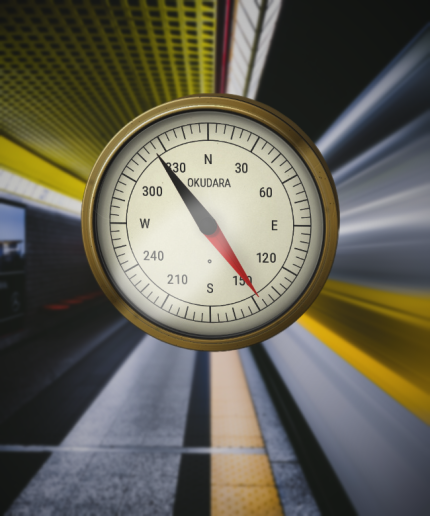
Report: value=145 unit=°
